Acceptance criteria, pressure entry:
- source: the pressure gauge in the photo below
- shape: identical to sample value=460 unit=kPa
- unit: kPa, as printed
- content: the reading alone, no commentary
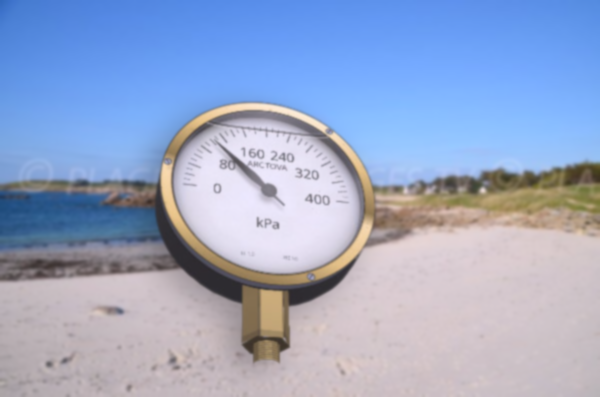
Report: value=100 unit=kPa
